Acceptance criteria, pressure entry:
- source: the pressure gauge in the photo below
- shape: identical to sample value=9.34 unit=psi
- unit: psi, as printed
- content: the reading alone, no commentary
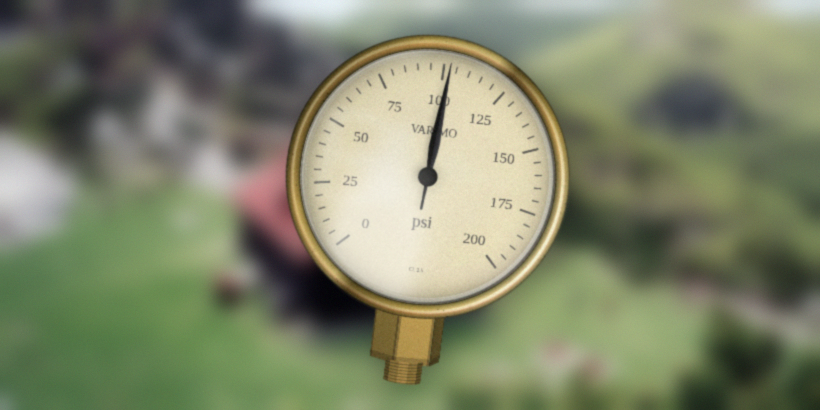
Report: value=102.5 unit=psi
